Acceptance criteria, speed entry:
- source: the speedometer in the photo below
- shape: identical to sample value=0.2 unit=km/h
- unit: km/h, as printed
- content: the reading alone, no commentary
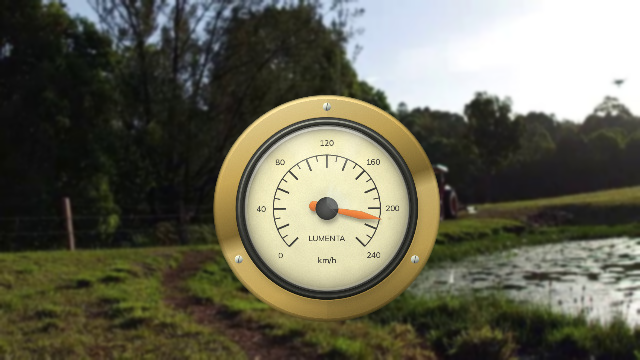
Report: value=210 unit=km/h
